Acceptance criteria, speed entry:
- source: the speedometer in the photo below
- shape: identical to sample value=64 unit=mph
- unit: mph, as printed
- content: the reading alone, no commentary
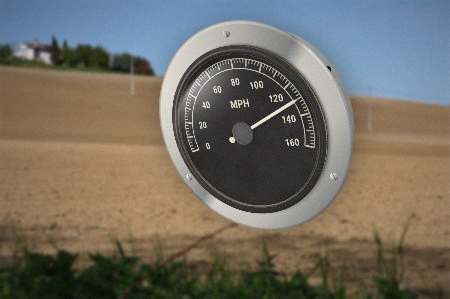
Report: value=130 unit=mph
